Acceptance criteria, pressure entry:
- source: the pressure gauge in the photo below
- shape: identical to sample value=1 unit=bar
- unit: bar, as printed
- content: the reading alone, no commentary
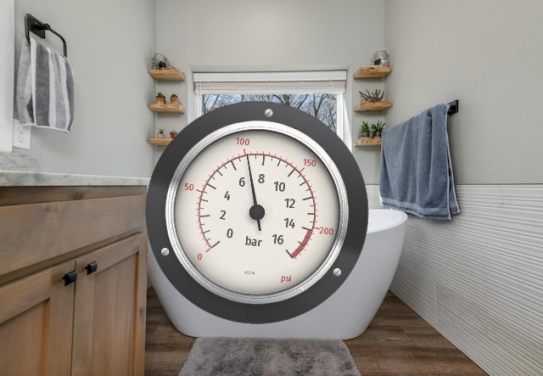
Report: value=7 unit=bar
